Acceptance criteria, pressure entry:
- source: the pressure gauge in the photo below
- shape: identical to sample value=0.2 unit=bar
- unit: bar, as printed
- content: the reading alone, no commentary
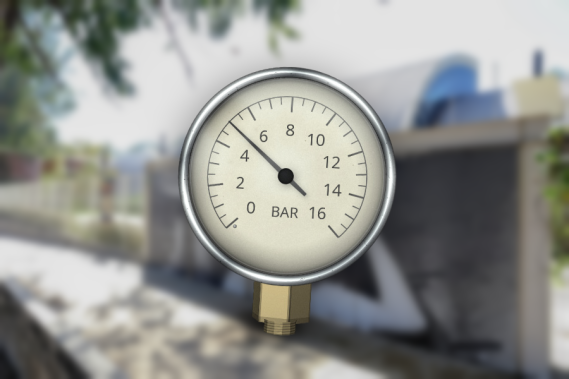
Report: value=5 unit=bar
